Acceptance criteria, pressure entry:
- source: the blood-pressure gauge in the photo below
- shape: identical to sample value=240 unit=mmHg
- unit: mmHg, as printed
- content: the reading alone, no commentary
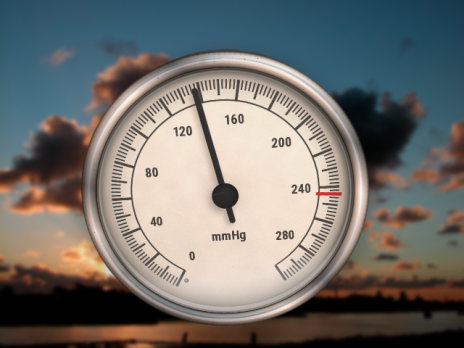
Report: value=138 unit=mmHg
